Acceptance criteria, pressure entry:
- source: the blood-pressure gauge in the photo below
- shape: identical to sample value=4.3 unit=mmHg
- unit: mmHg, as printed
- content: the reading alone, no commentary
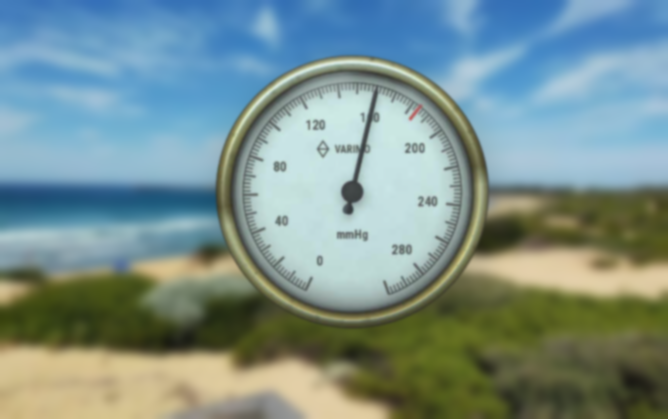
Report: value=160 unit=mmHg
